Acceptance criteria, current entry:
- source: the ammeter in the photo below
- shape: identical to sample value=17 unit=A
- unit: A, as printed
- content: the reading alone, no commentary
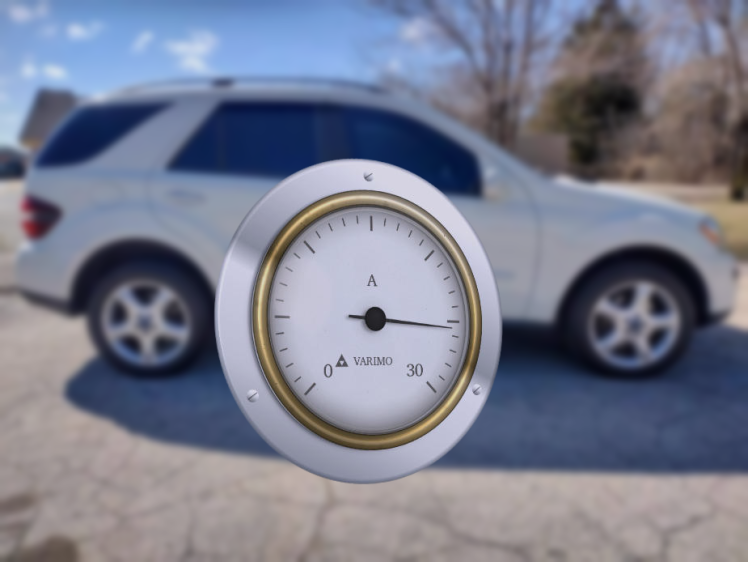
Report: value=25.5 unit=A
